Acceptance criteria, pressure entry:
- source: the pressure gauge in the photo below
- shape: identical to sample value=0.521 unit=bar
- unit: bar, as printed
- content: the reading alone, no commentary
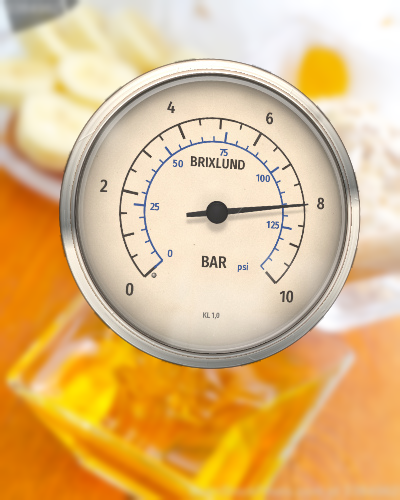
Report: value=8 unit=bar
